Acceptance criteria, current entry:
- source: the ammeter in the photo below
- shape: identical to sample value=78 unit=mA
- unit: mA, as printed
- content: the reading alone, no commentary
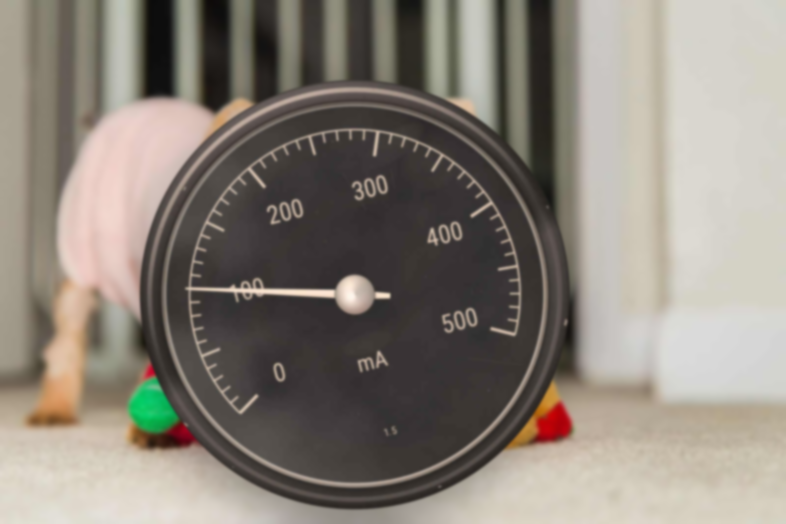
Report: value=100 unit=mA
